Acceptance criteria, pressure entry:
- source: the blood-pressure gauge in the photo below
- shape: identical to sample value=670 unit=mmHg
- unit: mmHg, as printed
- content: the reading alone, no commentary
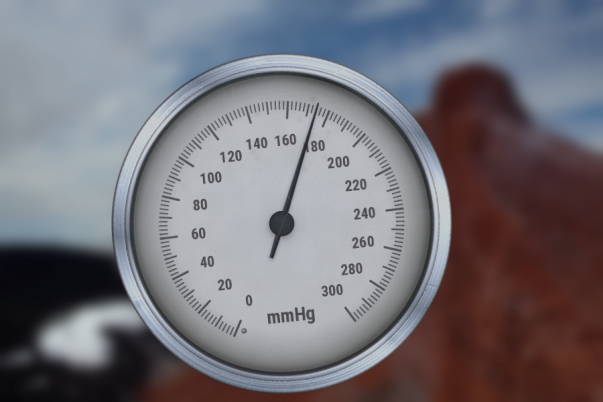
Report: value=174 unit=mmHg
